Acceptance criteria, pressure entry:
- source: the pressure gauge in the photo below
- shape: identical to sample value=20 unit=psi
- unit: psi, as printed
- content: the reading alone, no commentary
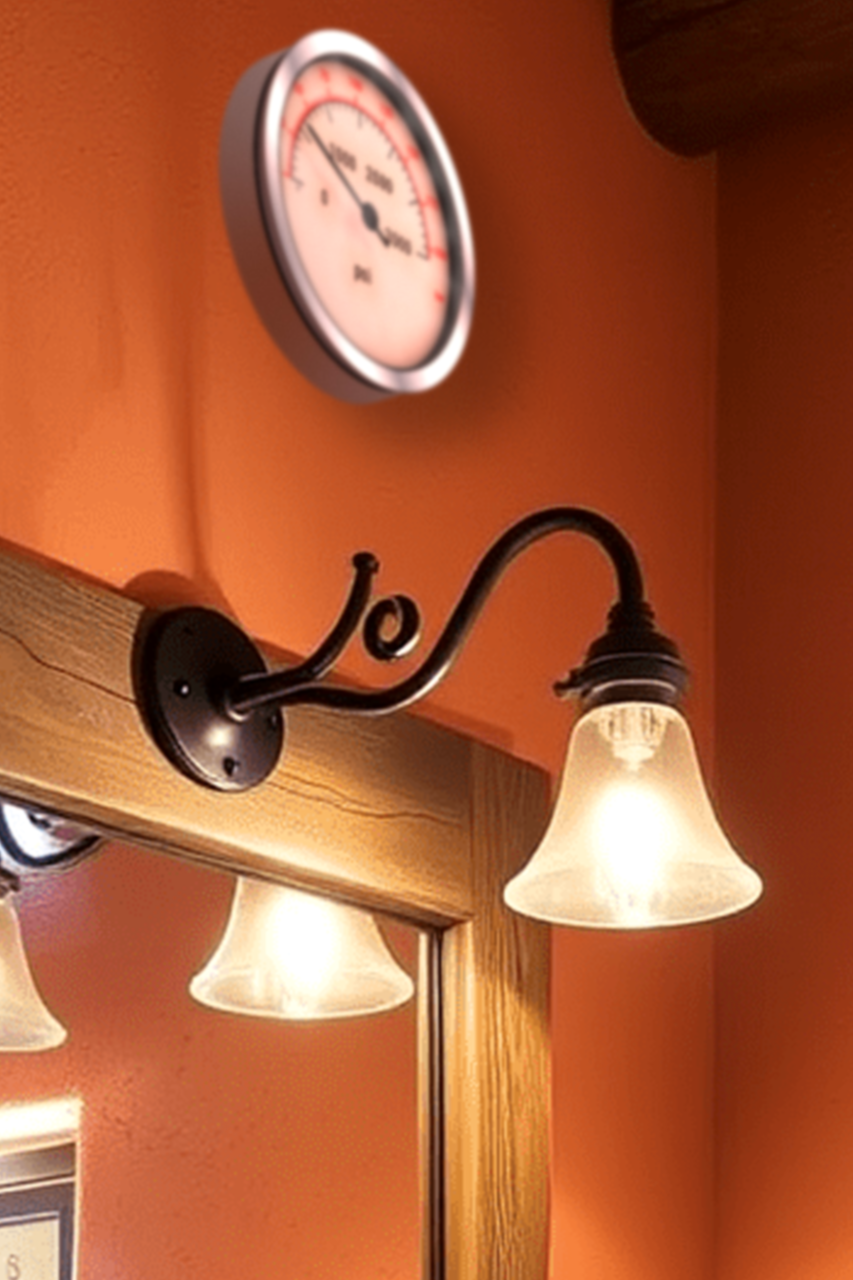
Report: value=500 unit=psi
